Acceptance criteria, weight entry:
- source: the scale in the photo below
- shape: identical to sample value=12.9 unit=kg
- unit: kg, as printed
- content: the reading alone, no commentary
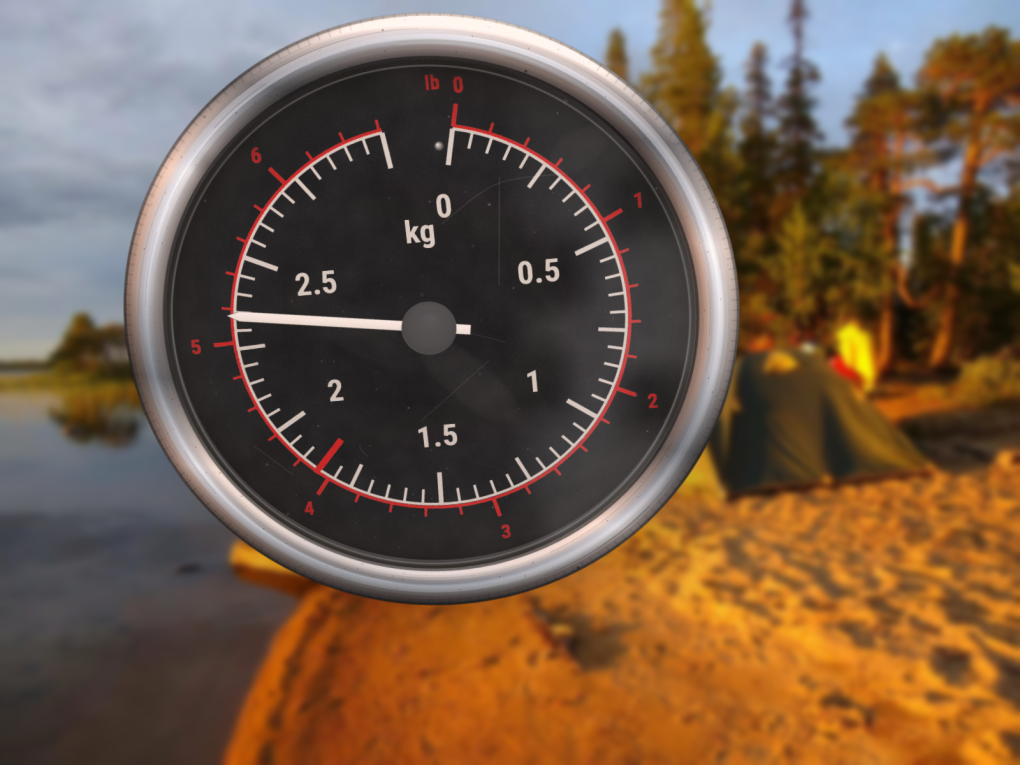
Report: value=2.35 unit=kg
